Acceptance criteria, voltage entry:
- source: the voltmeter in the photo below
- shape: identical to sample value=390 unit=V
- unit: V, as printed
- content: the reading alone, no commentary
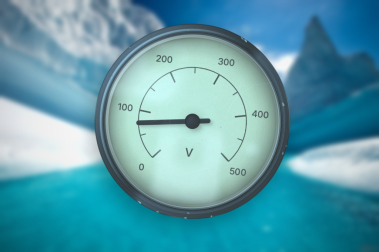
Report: value=75 unit=V
